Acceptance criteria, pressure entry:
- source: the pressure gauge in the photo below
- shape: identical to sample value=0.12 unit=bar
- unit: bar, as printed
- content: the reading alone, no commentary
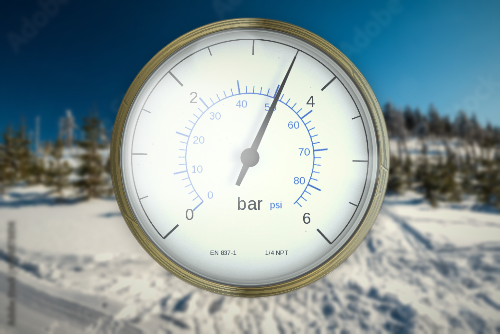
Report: value=3.5 unit=bar
